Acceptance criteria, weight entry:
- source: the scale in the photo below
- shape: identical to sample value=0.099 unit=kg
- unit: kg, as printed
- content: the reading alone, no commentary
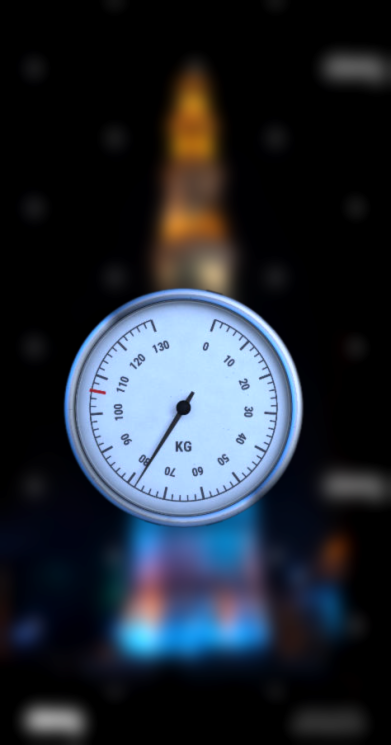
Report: value=78 unit=kg
